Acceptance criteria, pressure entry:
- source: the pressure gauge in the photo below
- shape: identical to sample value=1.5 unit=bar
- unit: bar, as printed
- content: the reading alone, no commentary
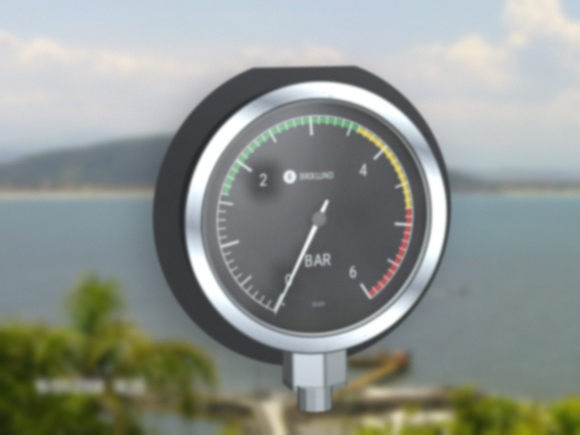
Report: value=0 unit=bar
